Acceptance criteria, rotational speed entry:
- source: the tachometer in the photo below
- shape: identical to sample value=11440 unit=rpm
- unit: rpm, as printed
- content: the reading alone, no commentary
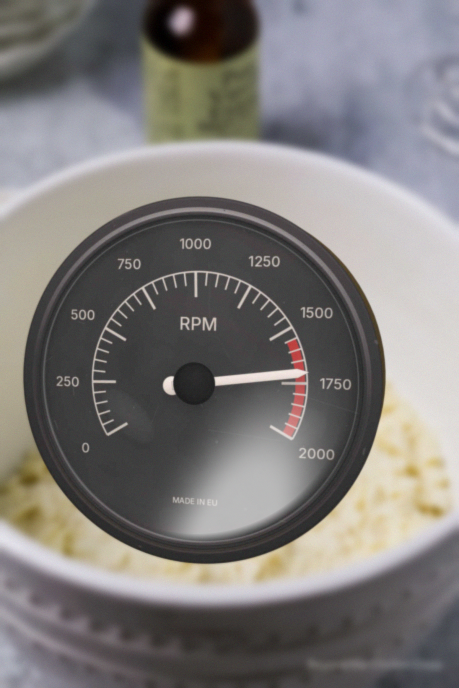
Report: value=1700 unit=rpm
